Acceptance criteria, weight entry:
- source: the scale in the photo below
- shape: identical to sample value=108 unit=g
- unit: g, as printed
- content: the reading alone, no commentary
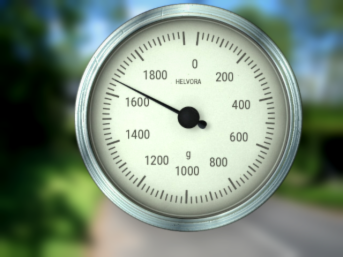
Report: value=1660 unit=g
